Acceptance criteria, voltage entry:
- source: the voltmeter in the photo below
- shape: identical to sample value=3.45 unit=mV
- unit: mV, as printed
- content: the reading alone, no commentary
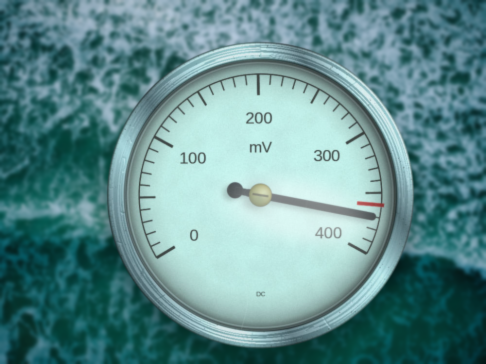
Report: value=370 unit=mV
